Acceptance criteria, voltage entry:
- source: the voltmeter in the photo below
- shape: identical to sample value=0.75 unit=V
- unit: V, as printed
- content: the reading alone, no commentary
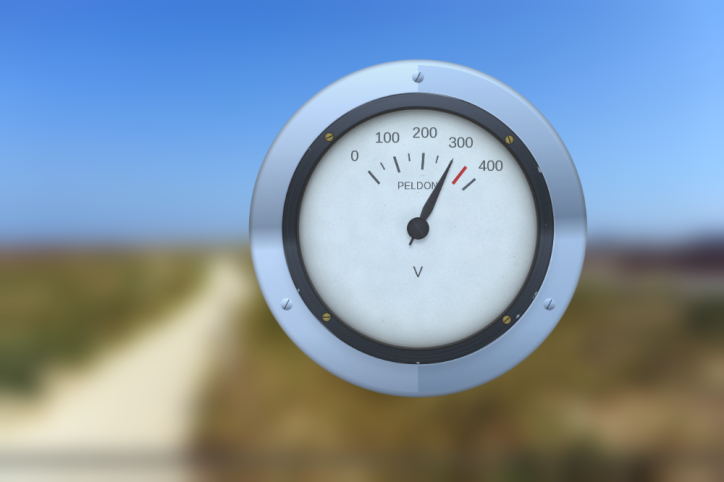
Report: value=300 unit=V
